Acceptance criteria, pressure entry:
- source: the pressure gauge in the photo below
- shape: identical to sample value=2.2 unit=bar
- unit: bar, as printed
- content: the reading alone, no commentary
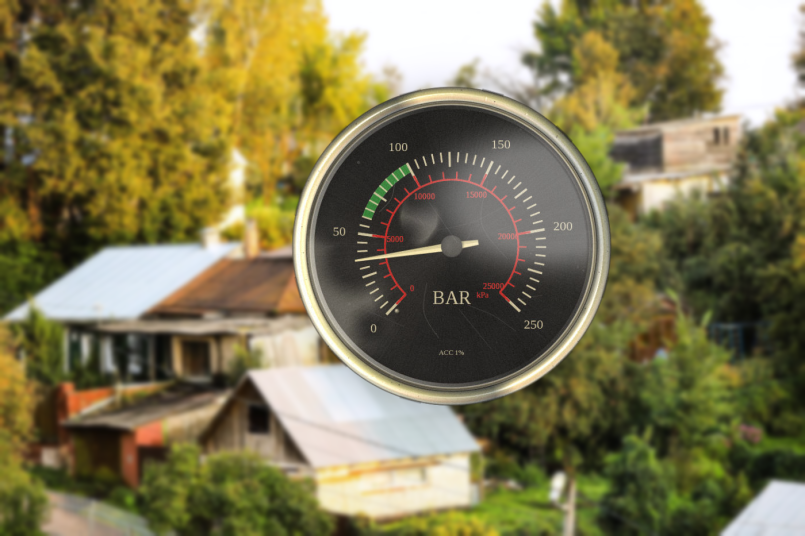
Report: value=35 unit=bar
